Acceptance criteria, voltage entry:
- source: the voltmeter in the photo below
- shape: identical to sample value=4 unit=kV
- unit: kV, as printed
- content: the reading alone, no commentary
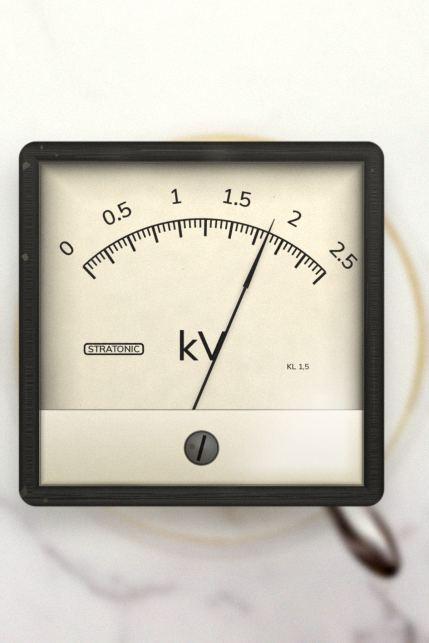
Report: value=1.85 unit=kV
